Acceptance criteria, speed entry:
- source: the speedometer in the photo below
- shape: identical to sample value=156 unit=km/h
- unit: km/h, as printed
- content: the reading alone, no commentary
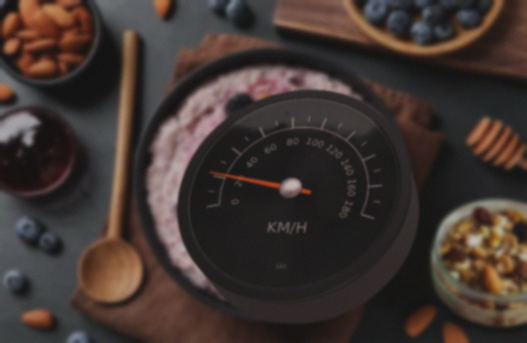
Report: value=20 unit=km/h
